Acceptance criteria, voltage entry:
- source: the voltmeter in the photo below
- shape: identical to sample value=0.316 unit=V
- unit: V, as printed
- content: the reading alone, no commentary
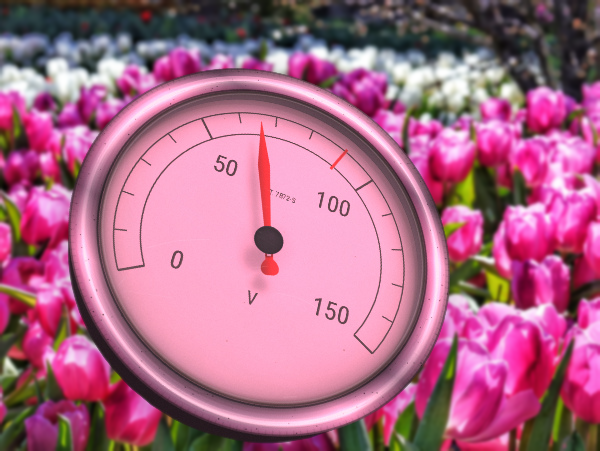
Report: value=65 unit=V
